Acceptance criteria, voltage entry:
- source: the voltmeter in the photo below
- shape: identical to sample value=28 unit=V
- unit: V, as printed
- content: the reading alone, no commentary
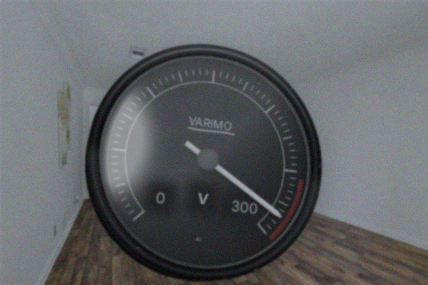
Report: value=285 unit=V
